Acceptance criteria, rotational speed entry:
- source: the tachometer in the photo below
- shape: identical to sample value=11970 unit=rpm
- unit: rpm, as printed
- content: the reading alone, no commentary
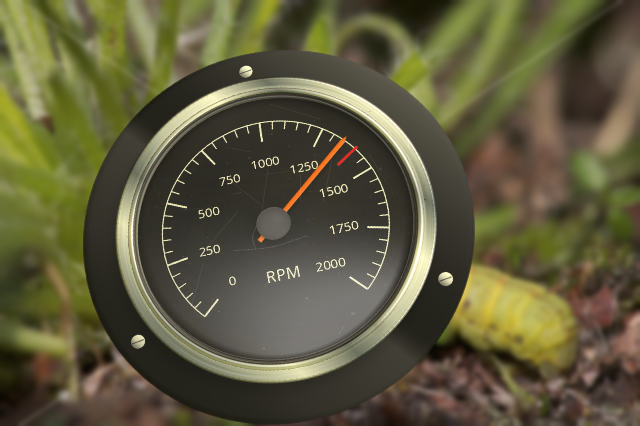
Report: value=1350 unit=rpm
